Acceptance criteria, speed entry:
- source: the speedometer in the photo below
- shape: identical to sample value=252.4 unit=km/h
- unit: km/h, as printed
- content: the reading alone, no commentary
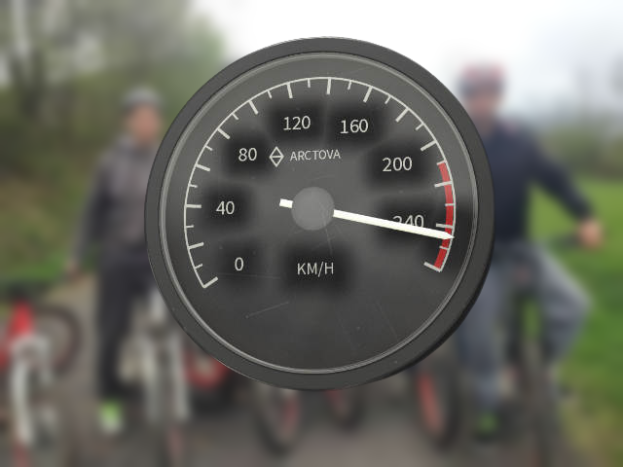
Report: value=245 unit=km/h
